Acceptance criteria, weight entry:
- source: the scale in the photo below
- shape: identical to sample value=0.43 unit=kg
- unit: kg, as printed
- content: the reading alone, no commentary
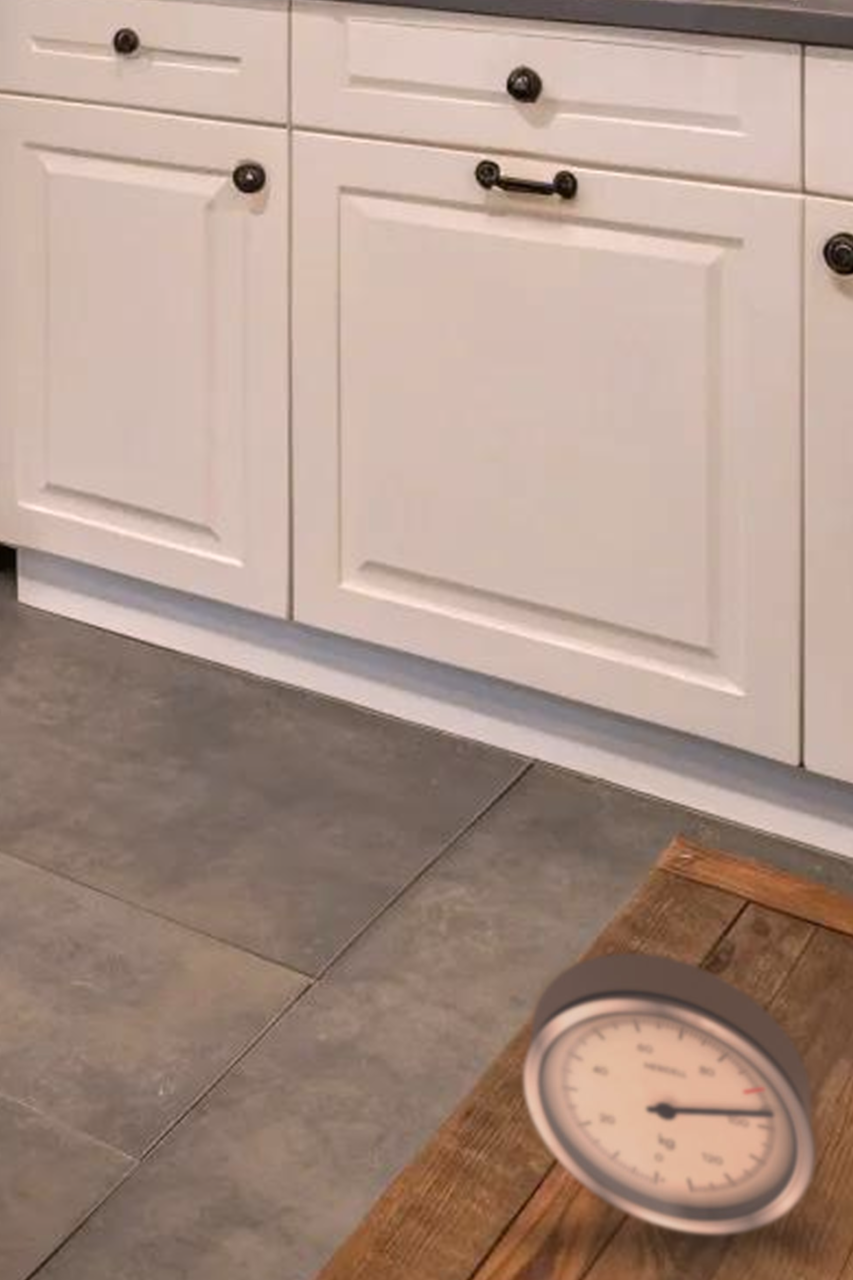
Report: value=95 unit=kg
